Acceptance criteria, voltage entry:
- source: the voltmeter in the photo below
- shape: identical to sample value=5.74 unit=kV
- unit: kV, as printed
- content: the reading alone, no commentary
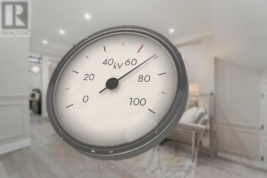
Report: value=70 unit=kV
